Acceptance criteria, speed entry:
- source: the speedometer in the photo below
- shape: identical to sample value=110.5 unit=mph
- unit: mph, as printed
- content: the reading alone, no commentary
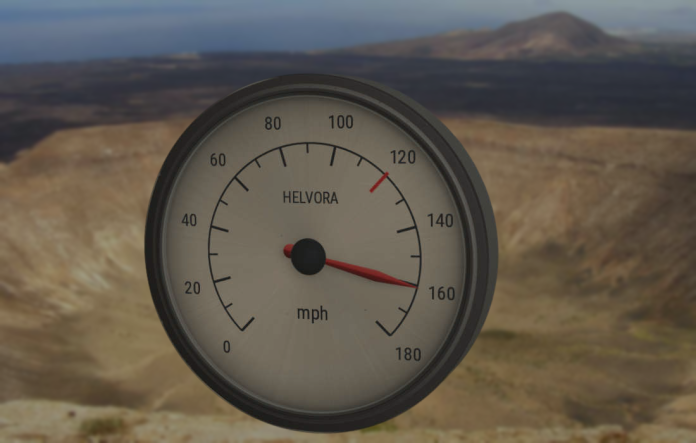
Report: value=160 unit=mph
